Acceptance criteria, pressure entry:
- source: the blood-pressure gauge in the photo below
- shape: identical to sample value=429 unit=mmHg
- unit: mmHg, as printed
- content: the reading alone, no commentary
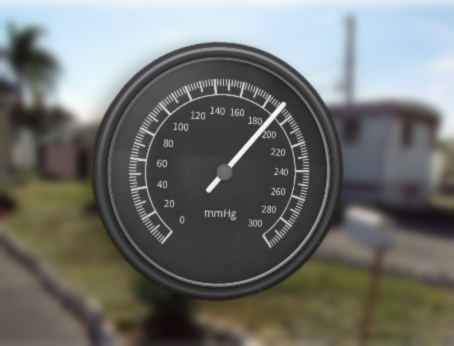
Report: value=190 unit=mmHg
